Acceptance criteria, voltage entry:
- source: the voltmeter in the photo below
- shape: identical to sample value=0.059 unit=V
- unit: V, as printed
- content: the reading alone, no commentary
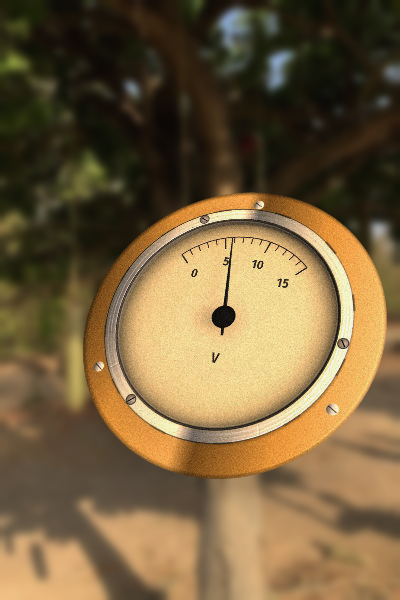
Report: value=6 unit=V
